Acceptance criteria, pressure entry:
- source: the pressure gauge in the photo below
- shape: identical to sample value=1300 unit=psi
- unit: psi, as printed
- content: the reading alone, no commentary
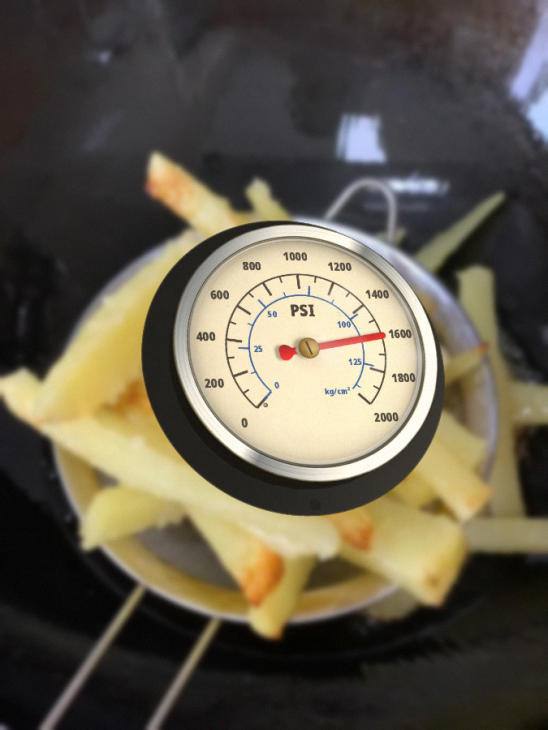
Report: value=1600 unit=psi
